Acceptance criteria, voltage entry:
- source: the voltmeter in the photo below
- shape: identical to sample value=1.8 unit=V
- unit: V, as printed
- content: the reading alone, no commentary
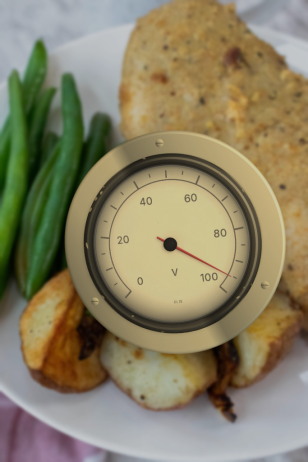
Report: value=95 unit=V
